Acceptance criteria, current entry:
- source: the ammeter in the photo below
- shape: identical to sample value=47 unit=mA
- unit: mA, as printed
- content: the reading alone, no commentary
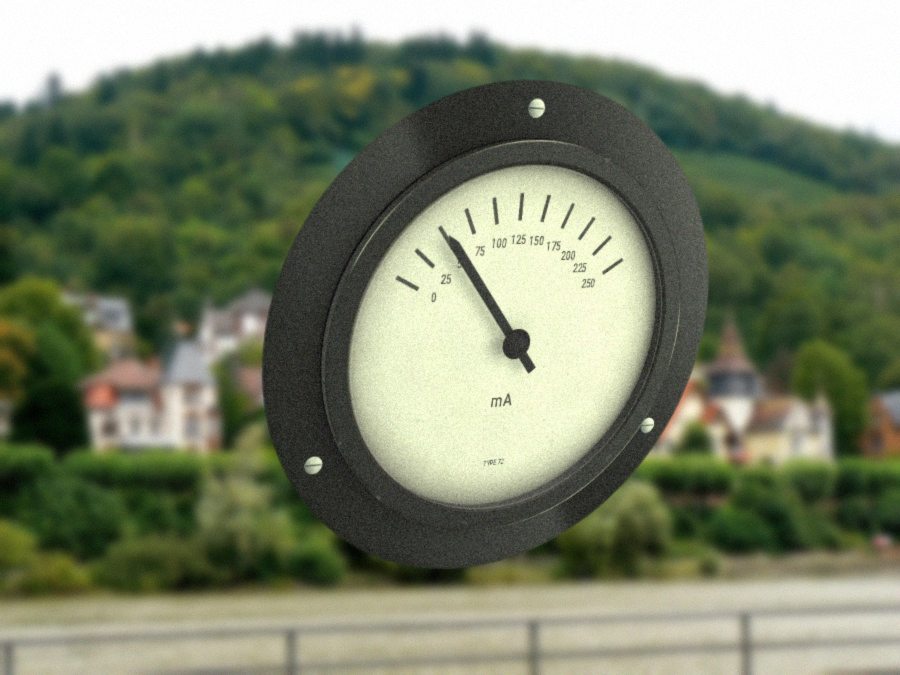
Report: value=50 unit=mA
